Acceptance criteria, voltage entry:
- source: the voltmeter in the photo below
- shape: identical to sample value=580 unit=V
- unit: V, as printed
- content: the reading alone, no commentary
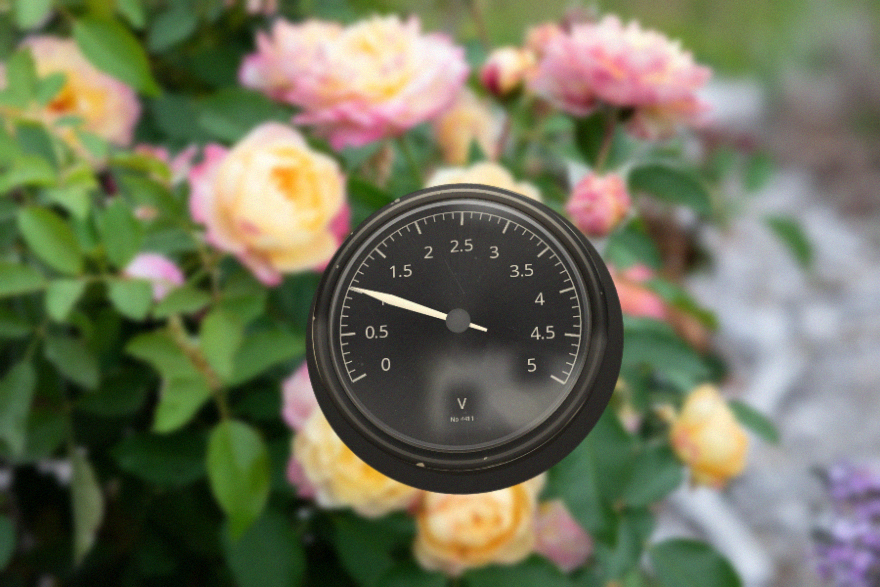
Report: value=1 unit=V
